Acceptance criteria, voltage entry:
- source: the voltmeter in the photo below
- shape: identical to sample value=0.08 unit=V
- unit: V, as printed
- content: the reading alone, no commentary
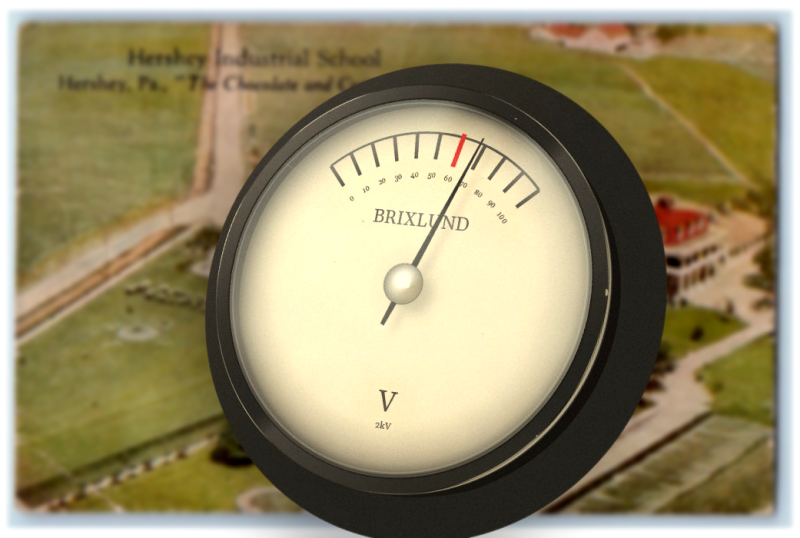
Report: value=70 unit=V
